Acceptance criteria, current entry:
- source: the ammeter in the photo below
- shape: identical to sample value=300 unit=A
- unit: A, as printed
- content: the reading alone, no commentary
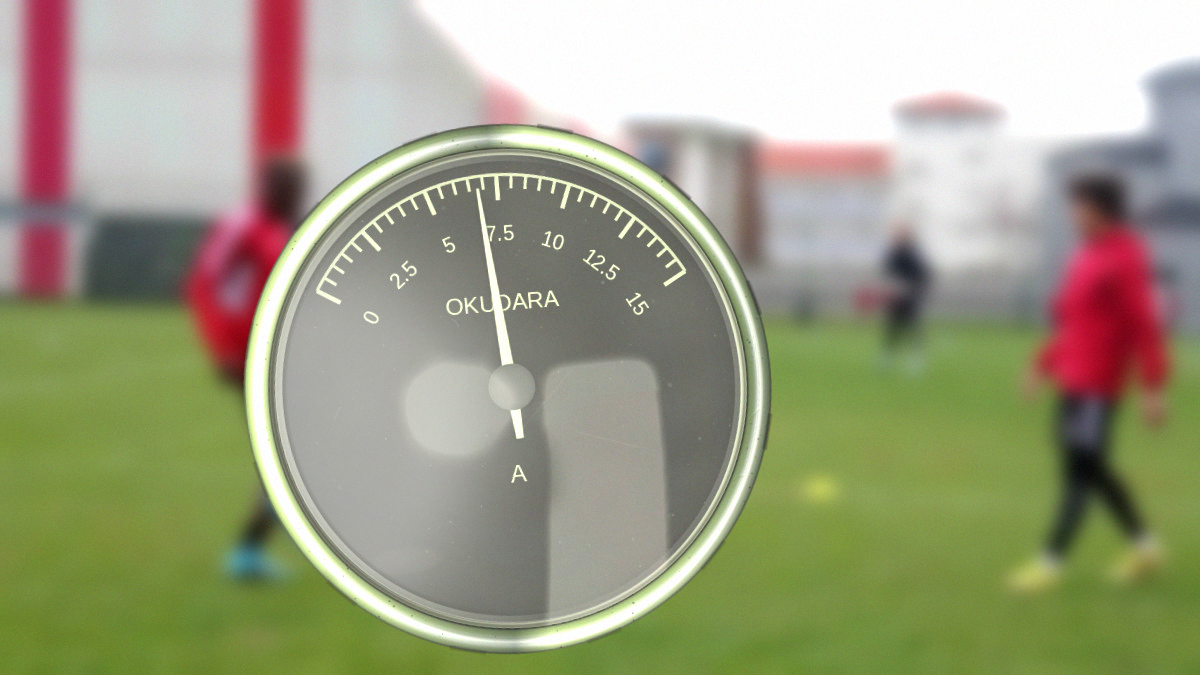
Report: value=6.75 unit=A
